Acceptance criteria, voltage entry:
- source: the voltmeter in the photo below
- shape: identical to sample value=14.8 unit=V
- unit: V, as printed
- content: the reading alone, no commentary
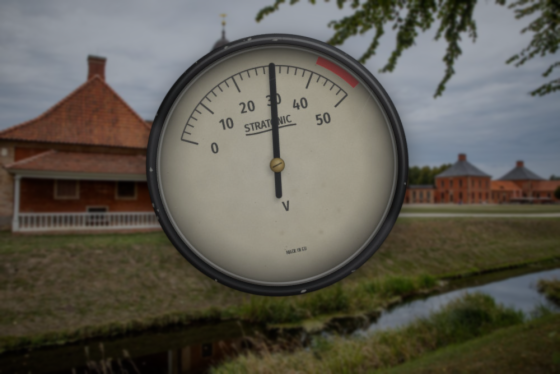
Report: value=30 unit=V
